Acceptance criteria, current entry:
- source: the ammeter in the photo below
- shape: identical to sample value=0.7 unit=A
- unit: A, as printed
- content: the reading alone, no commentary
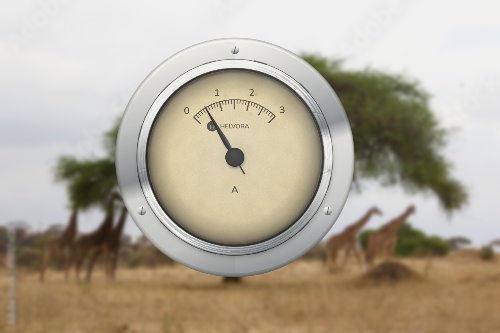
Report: value=0.5 unit=A
